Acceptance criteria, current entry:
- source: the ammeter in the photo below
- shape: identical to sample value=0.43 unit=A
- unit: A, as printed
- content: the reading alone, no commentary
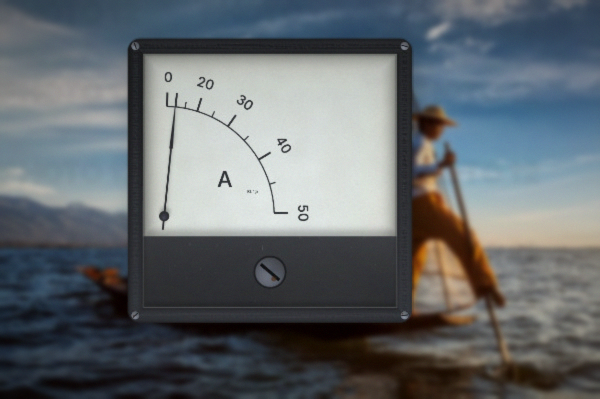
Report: value=10 unit=A
